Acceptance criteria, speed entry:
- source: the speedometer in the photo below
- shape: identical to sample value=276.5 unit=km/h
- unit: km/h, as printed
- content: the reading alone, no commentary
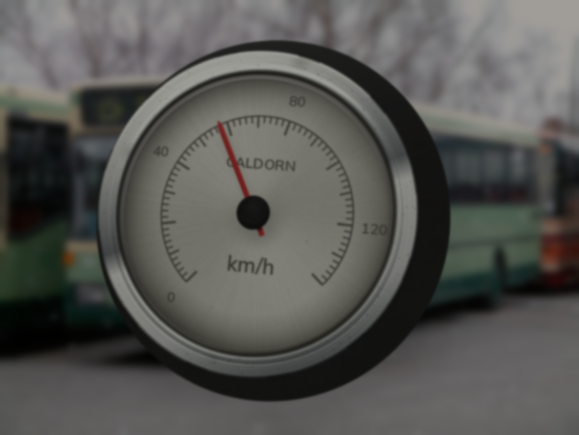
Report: value=58 unit=km/h
